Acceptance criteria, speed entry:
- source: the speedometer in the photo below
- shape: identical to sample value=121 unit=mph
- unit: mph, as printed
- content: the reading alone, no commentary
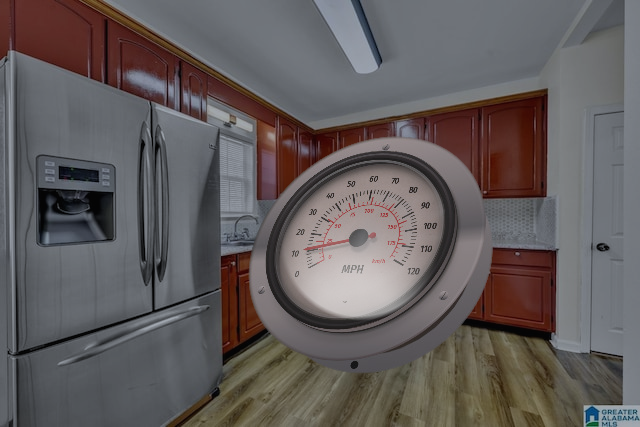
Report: value=10 unit=mph
